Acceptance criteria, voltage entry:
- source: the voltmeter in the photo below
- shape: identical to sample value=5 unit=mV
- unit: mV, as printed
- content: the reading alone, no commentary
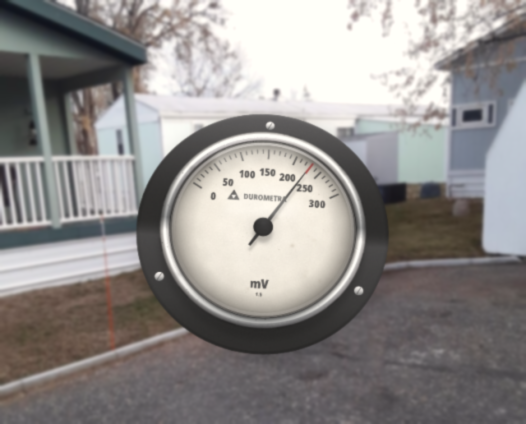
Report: value=230 unit=mV
